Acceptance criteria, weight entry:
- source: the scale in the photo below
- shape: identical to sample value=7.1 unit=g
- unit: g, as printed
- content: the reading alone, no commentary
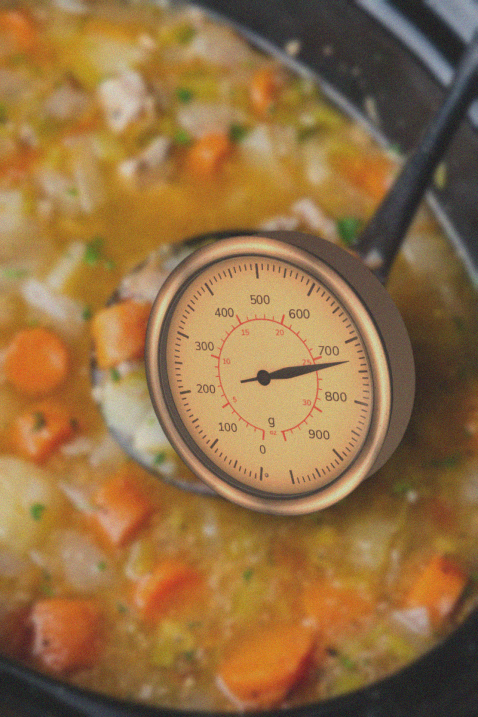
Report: value=730 unit=g
